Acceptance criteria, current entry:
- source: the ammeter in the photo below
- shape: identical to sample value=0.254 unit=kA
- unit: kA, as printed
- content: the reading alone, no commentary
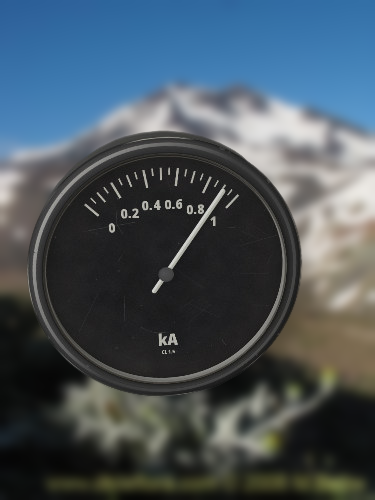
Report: value=0.9 unit=kA
